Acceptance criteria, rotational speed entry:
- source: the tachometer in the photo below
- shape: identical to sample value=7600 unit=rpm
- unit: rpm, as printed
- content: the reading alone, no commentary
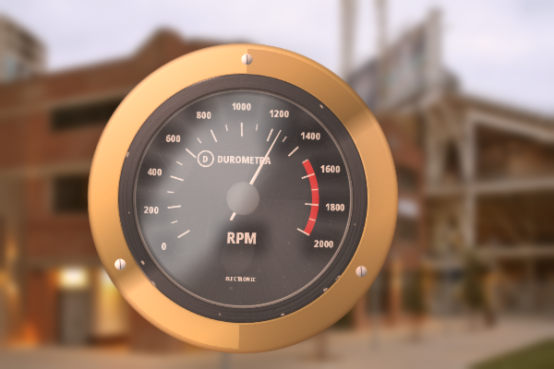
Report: value=1250 unit=rpm
